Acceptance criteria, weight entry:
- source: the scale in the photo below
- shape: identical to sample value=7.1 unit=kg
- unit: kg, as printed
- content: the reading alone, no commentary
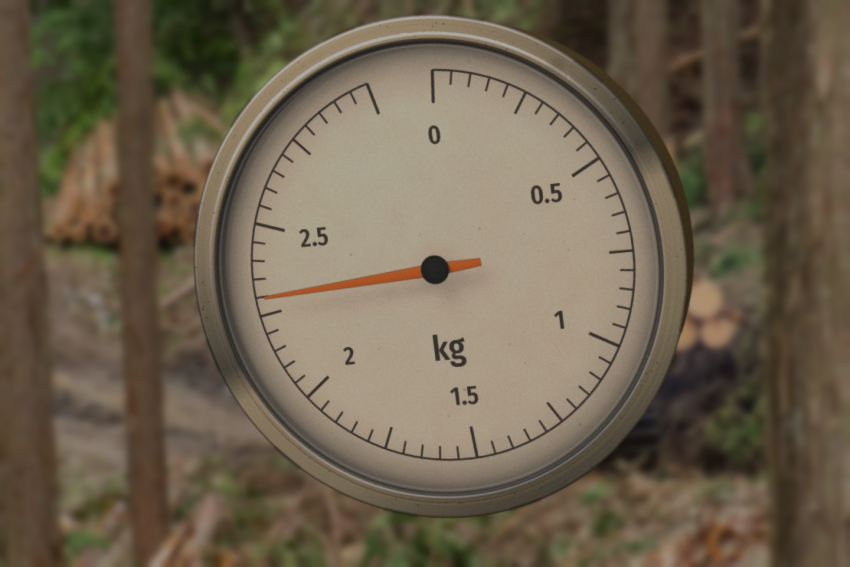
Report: value=2.3 unit=kg
